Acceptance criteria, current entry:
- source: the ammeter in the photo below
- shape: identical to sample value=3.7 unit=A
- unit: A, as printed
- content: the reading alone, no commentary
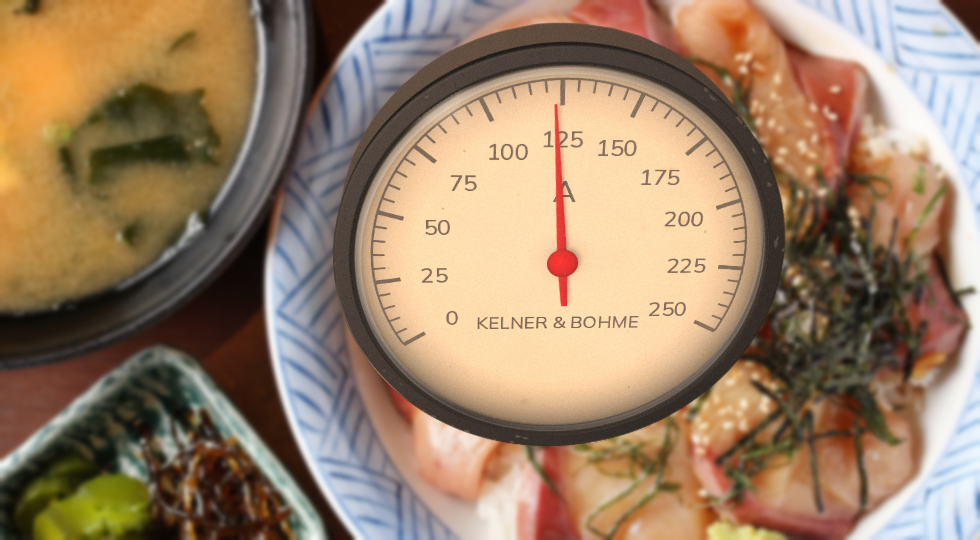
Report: value=122.5 unit=A
